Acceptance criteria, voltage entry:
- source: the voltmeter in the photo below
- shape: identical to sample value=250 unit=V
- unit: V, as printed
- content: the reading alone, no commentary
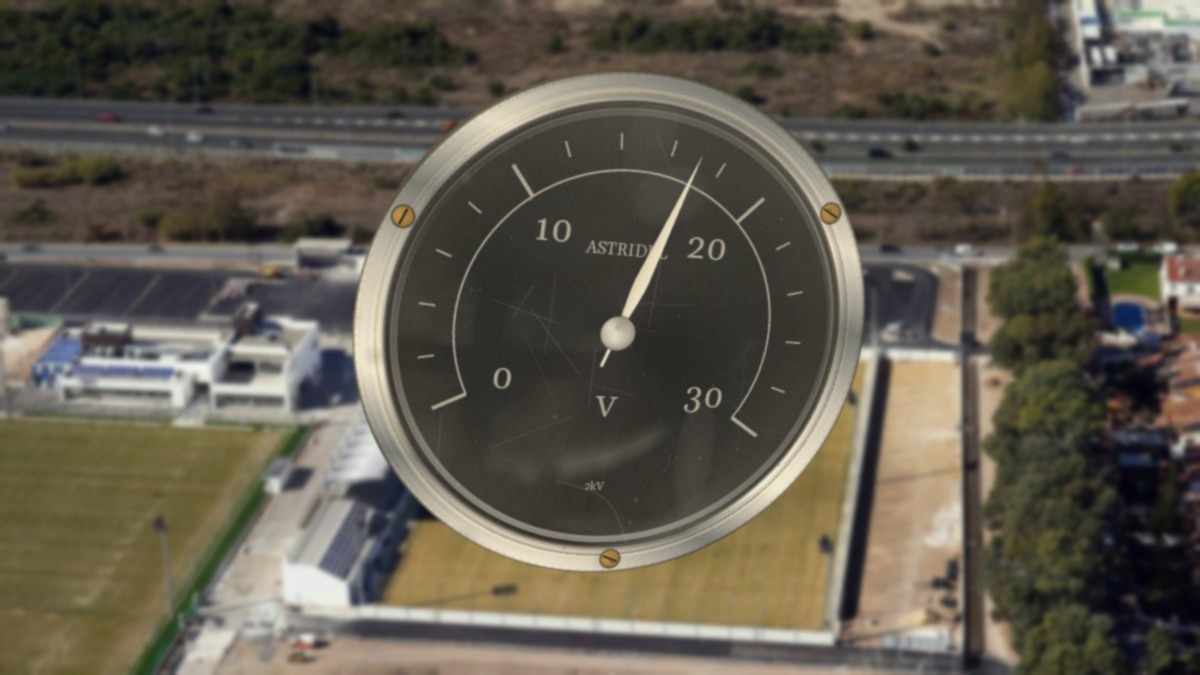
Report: value=17 unit=V
